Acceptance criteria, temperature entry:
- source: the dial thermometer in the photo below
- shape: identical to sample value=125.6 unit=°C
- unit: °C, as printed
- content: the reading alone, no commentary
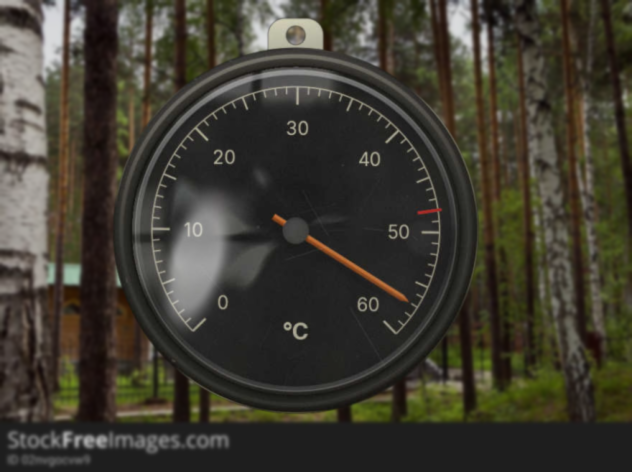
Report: value=57 unit=°C
